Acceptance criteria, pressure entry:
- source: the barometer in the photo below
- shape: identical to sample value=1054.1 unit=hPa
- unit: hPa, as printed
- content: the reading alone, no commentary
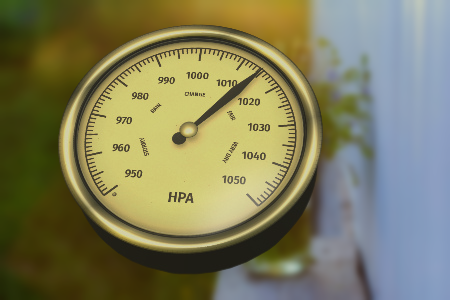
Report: value=1015 unit=hPa
